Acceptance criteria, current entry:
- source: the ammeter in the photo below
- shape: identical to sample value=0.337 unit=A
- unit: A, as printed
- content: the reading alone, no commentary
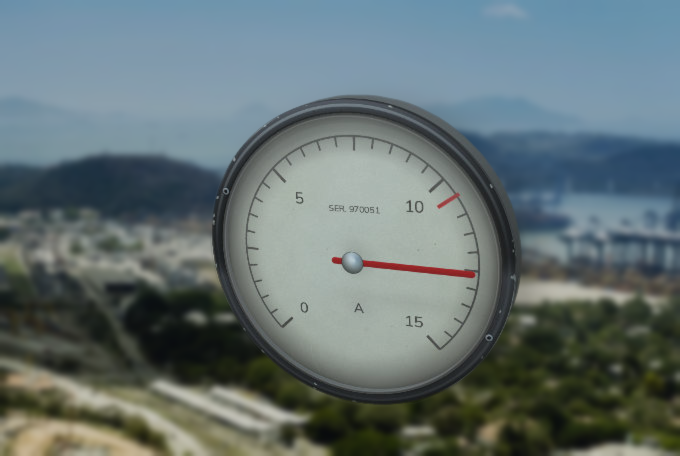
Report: value=12.5 unit=A
